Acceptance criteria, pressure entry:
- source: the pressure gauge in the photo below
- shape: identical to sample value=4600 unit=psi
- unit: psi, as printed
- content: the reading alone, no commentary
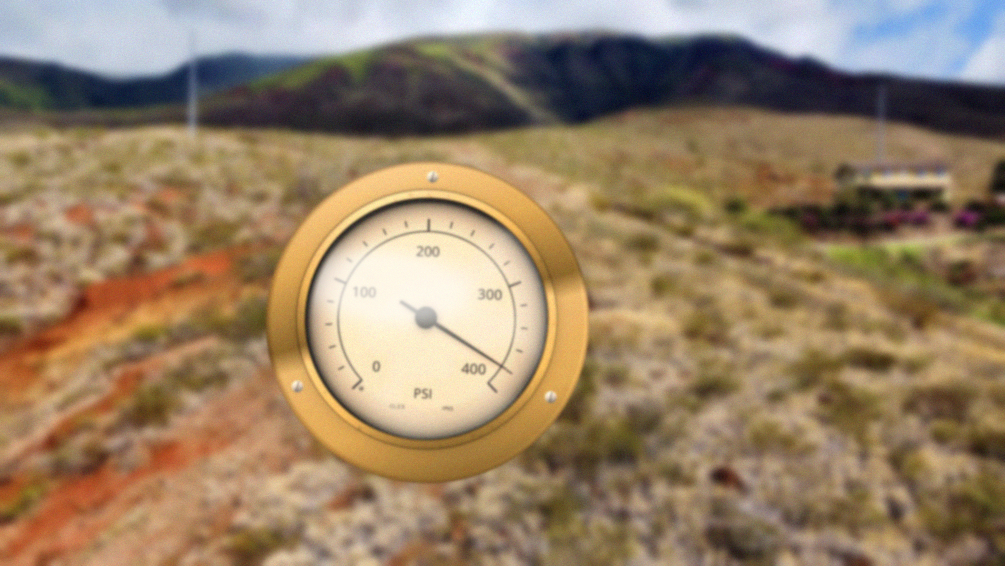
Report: value=380 unit=psi
